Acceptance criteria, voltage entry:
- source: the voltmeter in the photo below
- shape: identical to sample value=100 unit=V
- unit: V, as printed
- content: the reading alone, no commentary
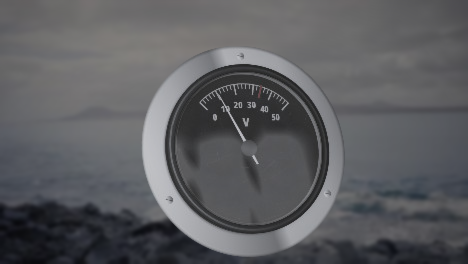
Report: value=10 unit=V
